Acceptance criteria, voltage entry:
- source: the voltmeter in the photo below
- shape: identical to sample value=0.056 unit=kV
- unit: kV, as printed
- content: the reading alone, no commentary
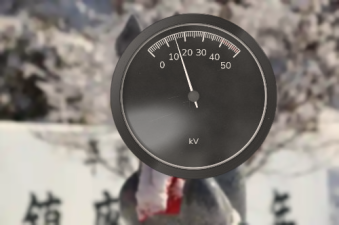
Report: value=15 unit=kV
